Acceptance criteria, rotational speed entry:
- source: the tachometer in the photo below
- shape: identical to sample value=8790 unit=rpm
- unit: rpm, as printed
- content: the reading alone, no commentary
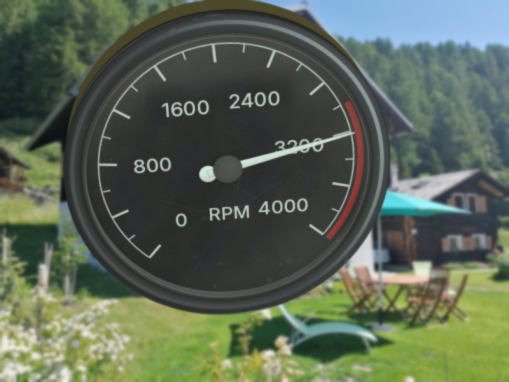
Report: value=3200 unit=rpm
